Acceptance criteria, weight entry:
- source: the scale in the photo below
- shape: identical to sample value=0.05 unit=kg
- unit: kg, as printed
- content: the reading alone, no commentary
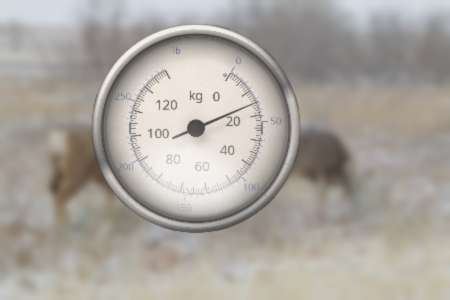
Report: value=15 unit=kg
